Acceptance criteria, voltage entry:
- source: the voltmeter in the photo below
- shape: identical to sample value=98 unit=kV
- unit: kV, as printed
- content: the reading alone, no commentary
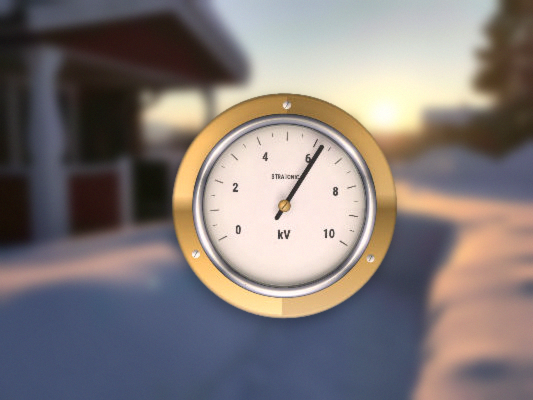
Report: value=6.25 unit=kV
